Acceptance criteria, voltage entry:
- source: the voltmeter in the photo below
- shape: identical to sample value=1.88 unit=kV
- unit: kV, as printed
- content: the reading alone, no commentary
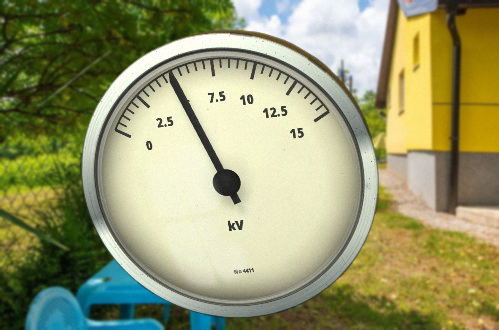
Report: value=5 unit=kV
